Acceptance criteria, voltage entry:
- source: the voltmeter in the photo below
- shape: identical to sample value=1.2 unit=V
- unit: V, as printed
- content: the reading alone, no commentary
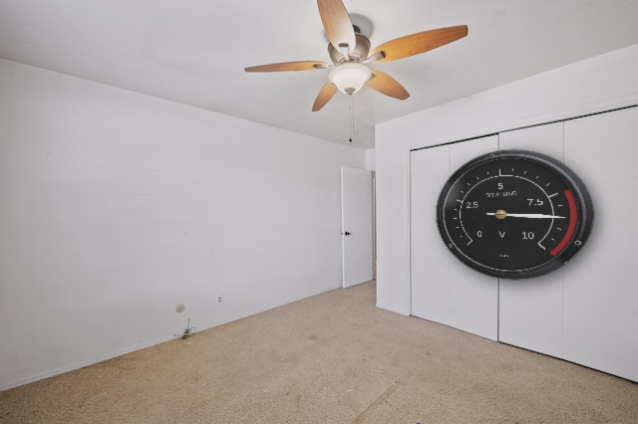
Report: value=8.5 unit=V
